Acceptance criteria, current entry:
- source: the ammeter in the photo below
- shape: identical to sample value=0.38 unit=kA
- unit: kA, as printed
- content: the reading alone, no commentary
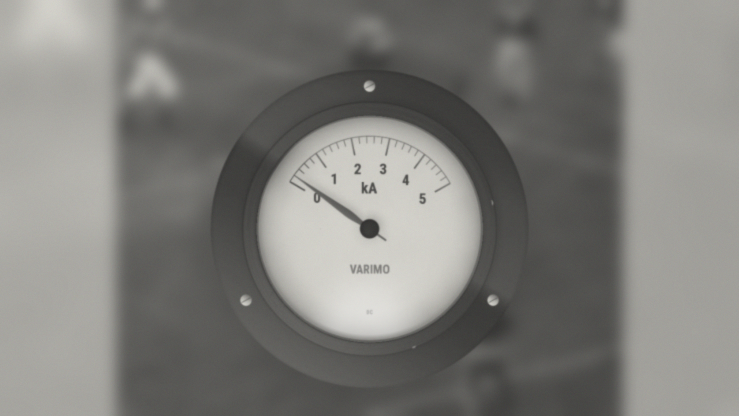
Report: value=0.2 unit=kA
